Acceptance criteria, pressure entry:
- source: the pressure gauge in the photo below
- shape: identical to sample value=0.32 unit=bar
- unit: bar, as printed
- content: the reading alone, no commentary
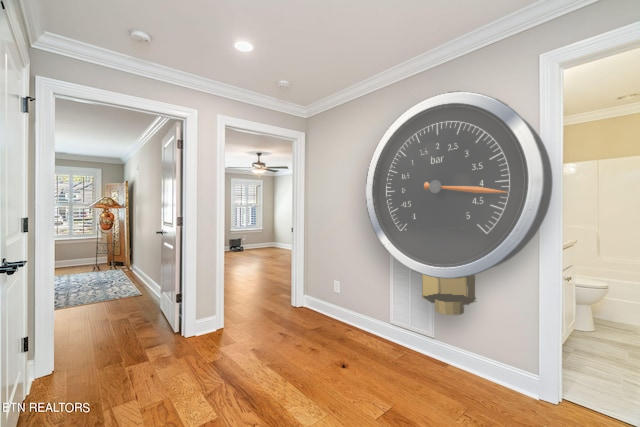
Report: value=4.2 unit=bar
